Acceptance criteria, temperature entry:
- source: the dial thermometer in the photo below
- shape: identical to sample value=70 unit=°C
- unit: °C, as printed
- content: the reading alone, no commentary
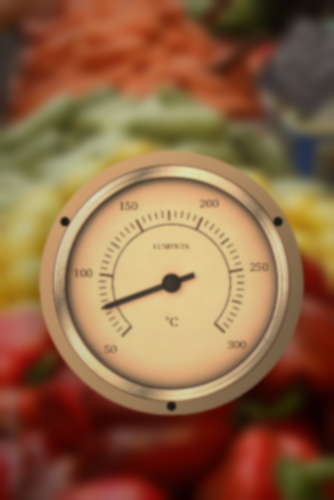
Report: value=75 unit=°C
